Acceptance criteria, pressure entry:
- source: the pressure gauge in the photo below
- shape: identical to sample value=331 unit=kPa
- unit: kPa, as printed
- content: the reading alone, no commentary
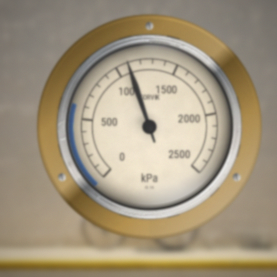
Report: value=1100 unit=kPa
